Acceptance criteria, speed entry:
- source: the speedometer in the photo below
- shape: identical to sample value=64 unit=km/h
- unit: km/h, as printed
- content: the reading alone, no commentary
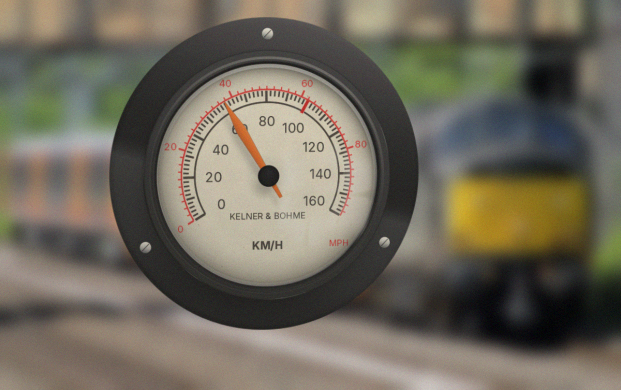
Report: value=60 unit=km/h
